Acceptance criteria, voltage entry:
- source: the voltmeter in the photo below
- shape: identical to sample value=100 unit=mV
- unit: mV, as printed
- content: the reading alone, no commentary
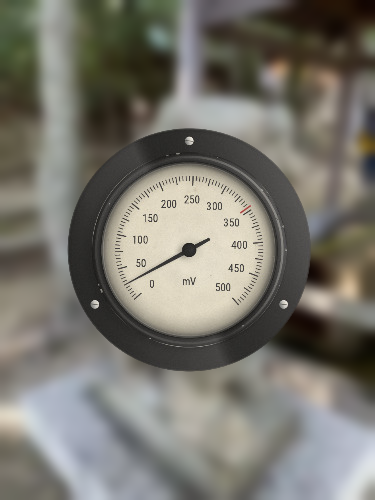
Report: value=25 unit=mV
